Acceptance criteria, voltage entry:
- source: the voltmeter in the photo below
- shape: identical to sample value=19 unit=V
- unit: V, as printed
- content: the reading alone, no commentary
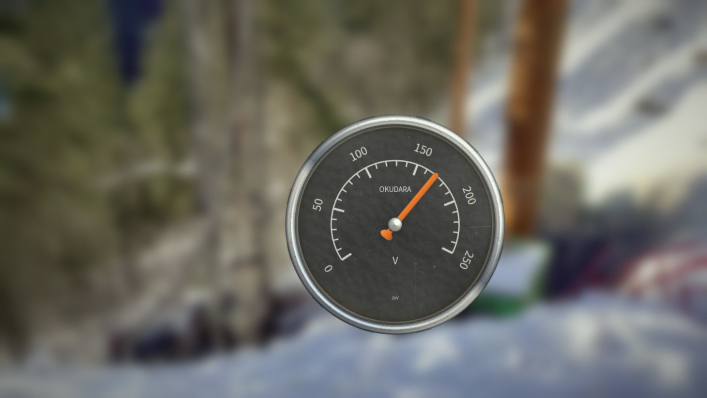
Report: value=170 unit=V
